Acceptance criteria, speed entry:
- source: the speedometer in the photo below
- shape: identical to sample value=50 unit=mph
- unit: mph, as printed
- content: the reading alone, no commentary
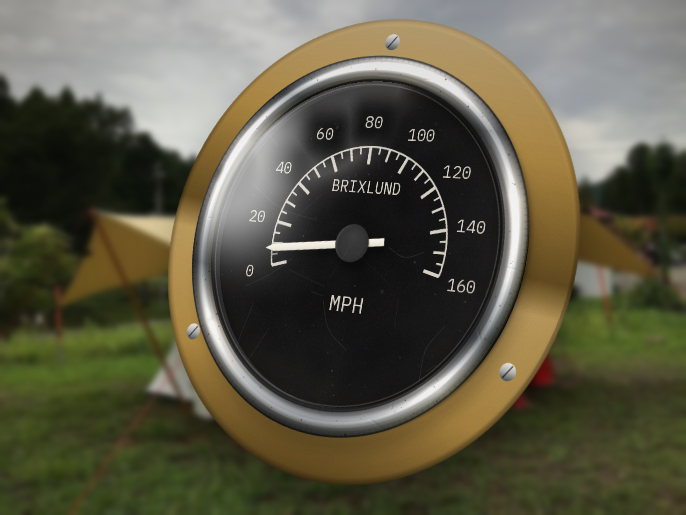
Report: value=7.5 unit=mph
